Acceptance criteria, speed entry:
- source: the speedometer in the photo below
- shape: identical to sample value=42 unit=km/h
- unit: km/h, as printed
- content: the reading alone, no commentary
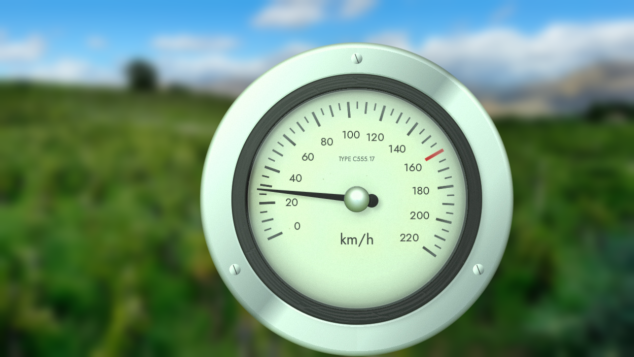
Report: value=27.5 unit=km/h
